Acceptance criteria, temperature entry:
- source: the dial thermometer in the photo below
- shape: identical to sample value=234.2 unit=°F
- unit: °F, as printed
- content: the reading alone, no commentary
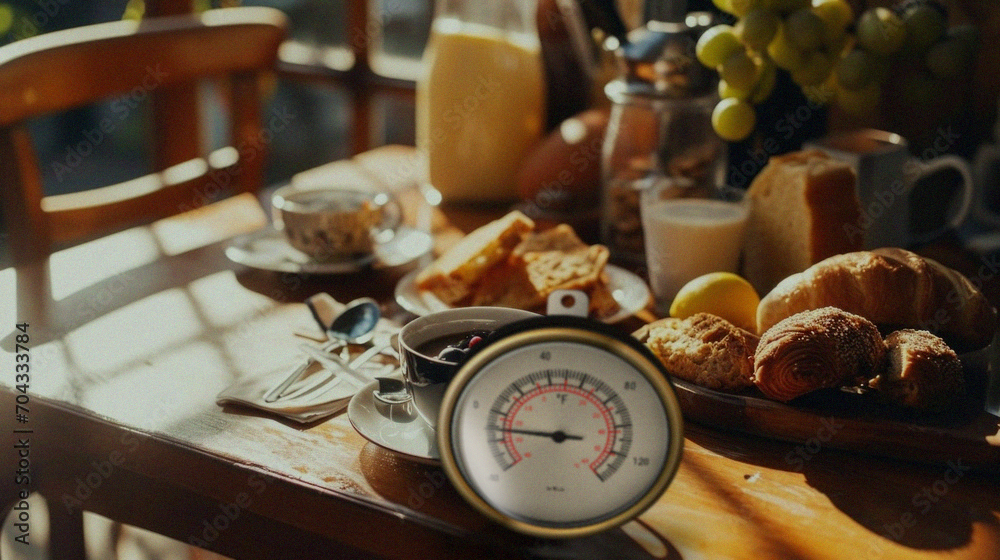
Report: value=-10 unit=°F
